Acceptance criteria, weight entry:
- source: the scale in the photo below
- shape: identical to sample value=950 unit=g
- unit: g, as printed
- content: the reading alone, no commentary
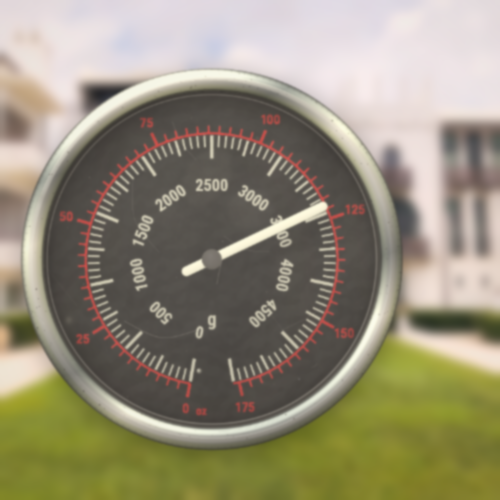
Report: value=3450 unit=g
